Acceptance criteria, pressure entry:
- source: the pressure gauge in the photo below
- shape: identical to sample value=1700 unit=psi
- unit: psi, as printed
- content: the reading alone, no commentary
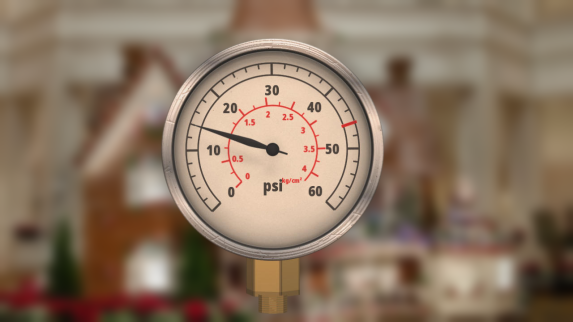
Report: value=14 unit=psi
